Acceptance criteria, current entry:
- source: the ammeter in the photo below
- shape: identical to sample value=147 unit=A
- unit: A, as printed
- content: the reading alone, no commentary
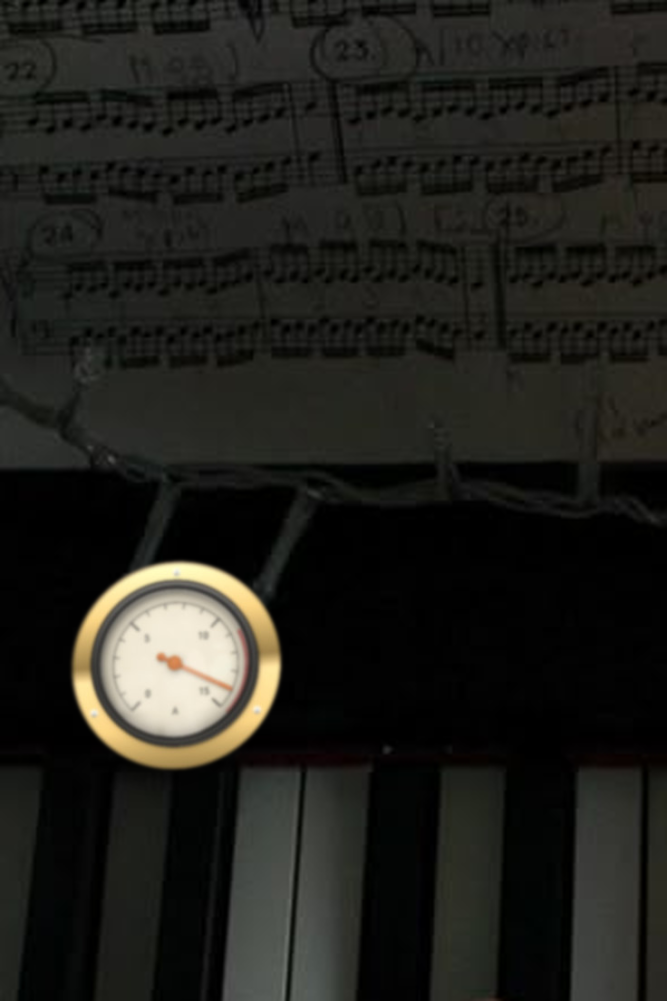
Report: value=14 unit=A
